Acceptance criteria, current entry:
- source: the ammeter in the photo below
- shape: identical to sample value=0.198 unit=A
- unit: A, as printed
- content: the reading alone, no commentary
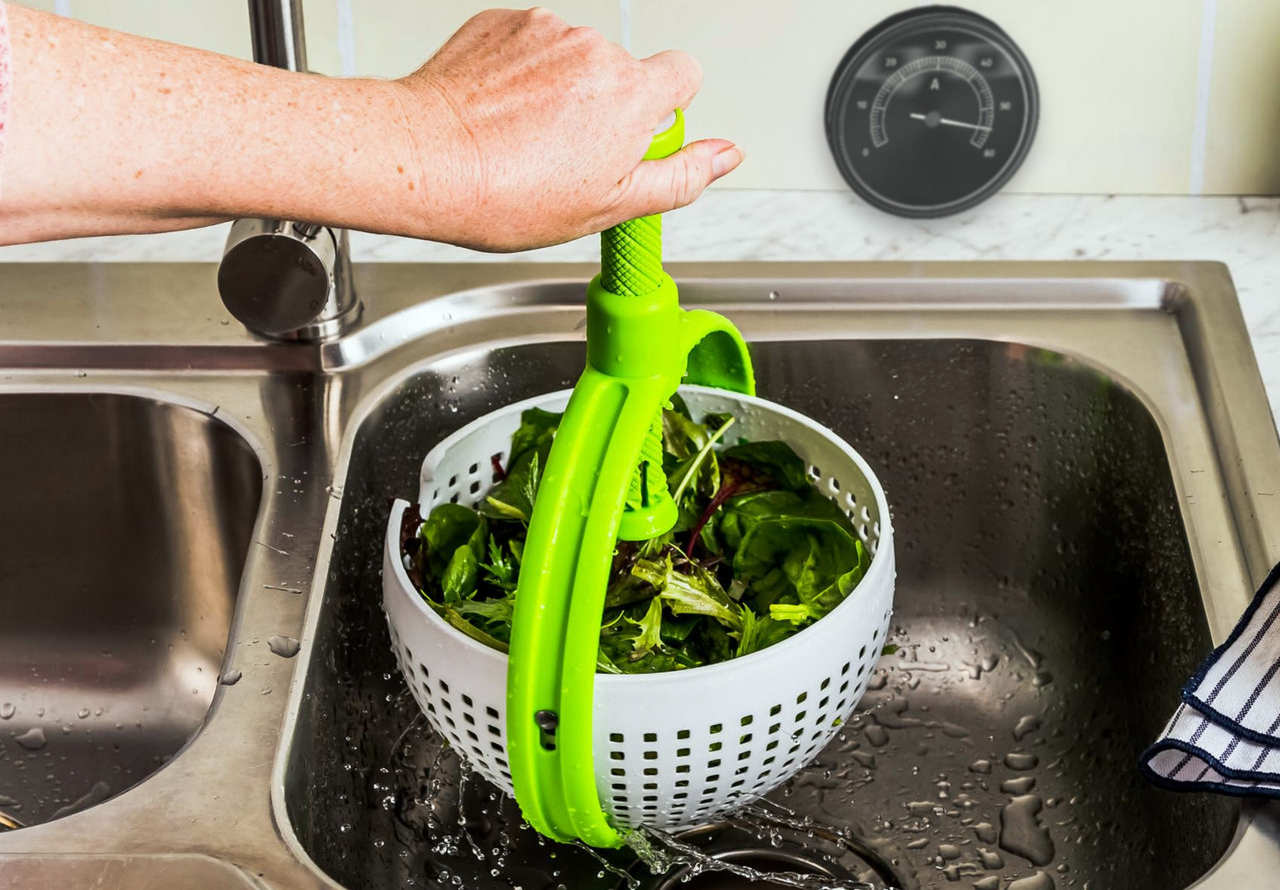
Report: value=55 unit=A
